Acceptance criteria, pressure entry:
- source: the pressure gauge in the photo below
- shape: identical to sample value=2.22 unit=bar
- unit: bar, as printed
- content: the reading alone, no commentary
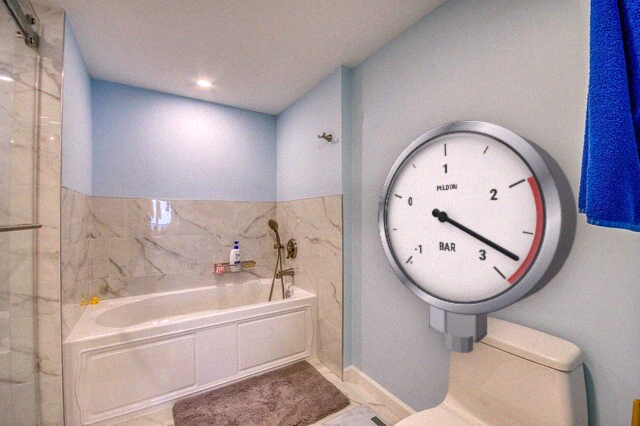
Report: value=2.75 unit=bar
